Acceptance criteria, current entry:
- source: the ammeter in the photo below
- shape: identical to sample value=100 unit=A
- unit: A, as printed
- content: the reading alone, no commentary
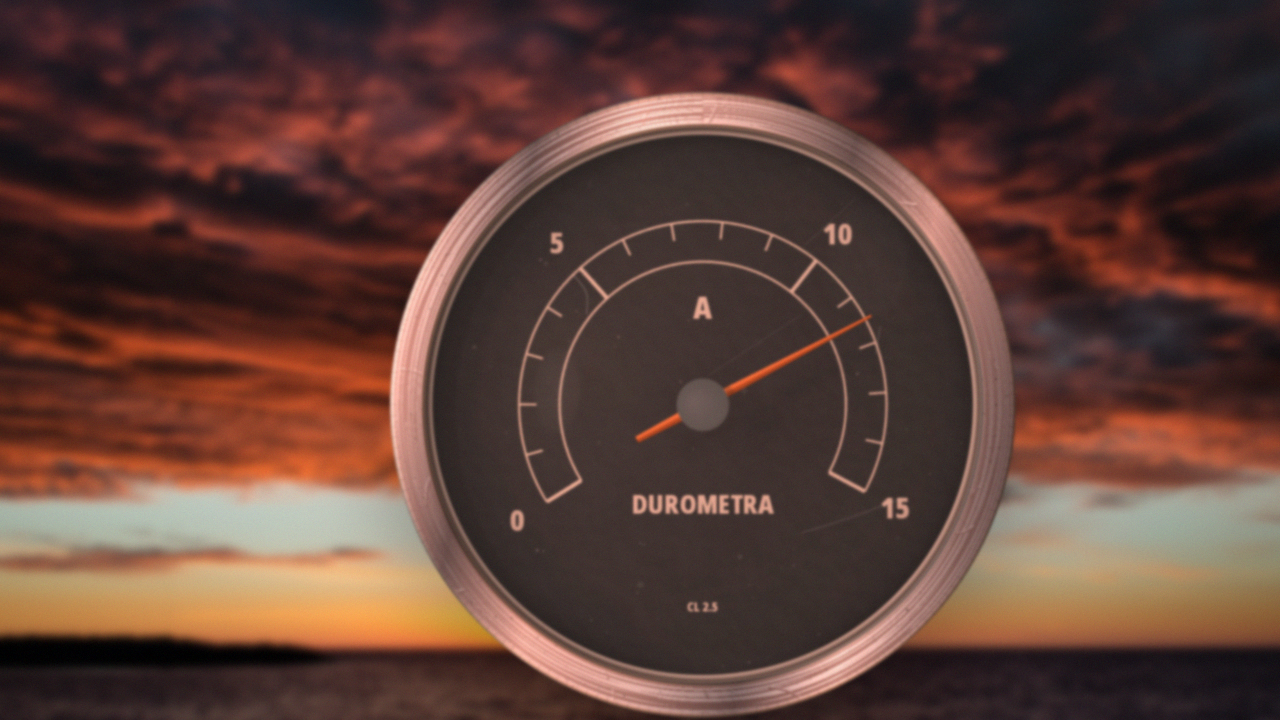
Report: value=11.5 unit=A
